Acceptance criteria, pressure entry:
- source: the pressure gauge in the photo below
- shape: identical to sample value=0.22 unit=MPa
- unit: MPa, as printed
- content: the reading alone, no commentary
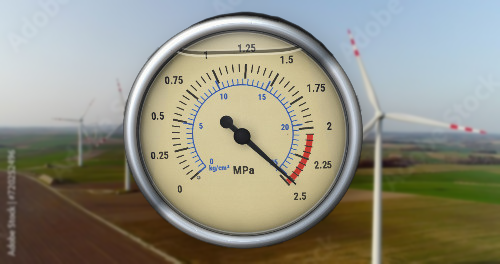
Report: value=2.45 unit=MPa
